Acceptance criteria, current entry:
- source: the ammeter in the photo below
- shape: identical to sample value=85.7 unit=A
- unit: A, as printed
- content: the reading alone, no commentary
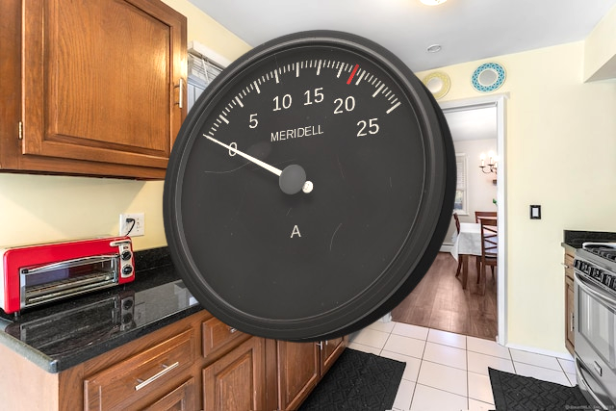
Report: value=0 unit=A
